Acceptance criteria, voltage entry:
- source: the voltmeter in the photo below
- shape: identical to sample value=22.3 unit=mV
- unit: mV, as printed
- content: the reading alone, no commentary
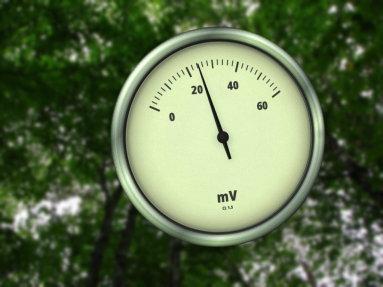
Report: value=24 unit=mV
